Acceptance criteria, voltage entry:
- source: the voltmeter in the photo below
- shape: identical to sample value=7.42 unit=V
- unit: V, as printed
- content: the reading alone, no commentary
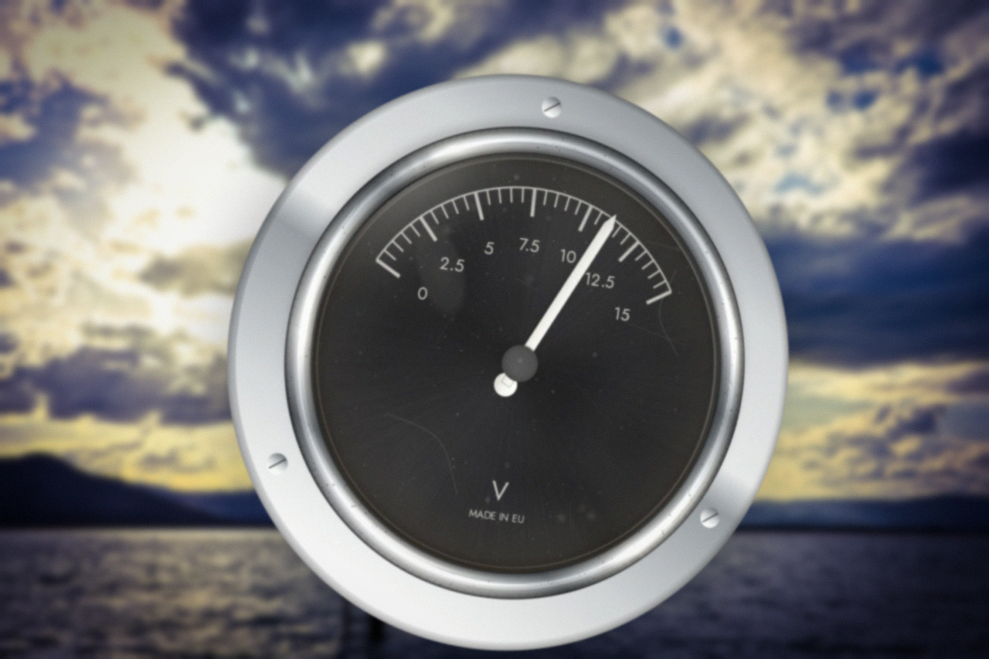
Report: value=11 unit=V
